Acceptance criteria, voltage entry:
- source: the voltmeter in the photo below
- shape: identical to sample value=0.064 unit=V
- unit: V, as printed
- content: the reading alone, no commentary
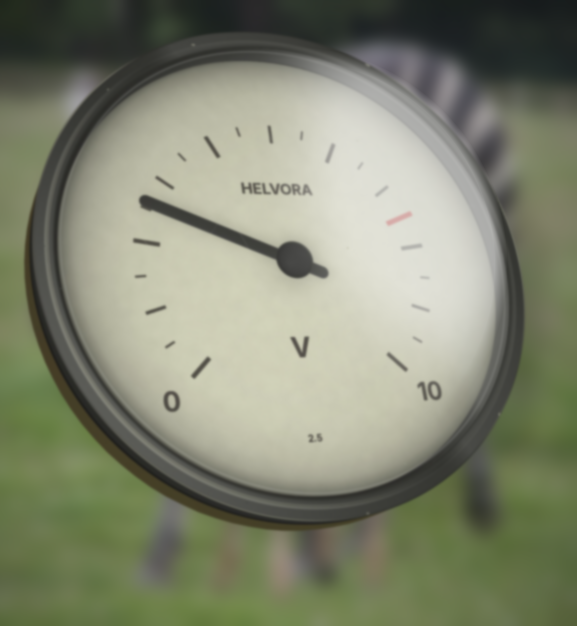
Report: value=2.5 unit=V
